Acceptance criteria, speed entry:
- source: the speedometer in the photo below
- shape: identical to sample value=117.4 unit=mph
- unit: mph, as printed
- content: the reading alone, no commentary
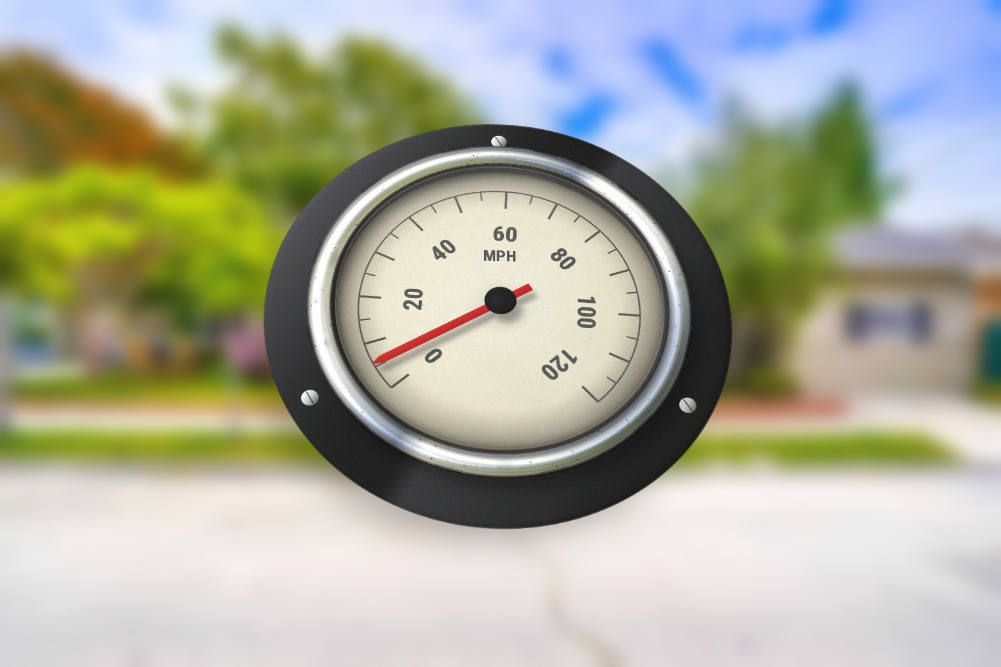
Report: value=5 unit=mph
